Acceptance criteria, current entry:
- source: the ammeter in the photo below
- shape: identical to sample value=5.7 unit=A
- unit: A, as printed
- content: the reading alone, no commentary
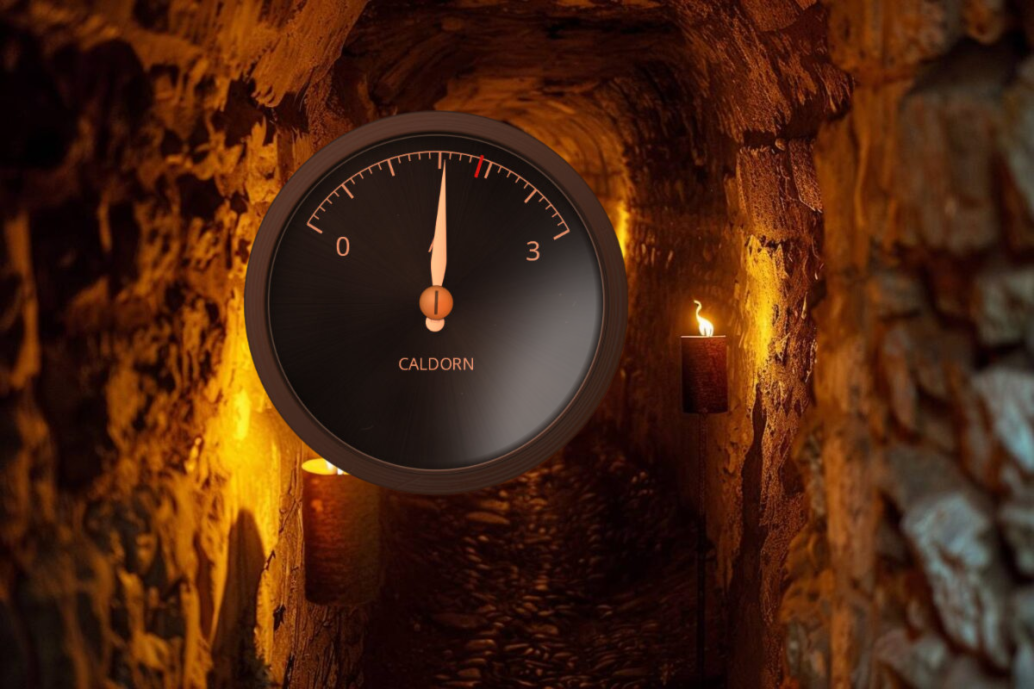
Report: value=1.55 unit=A
